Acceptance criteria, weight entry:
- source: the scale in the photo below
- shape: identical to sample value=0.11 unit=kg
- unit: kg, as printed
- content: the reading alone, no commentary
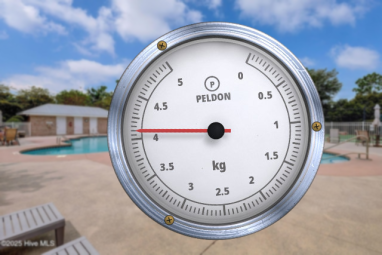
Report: value=4.1 unit=kg
